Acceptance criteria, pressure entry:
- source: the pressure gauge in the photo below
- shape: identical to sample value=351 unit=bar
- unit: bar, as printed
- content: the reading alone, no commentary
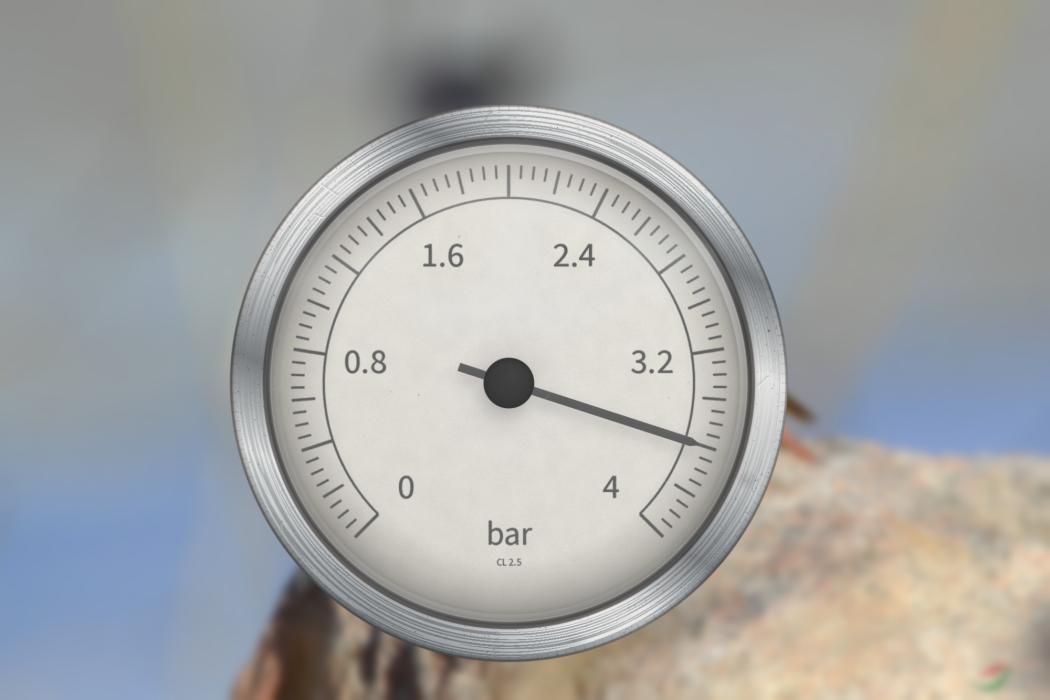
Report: value=3.6 unit=bar
